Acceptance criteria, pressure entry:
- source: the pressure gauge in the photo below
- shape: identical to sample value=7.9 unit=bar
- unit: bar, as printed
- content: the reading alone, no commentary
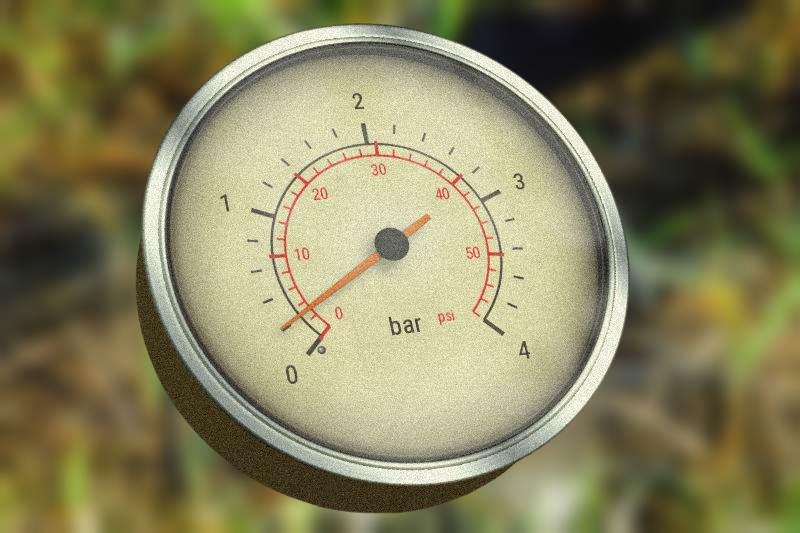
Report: value=0.2 unit=bar
